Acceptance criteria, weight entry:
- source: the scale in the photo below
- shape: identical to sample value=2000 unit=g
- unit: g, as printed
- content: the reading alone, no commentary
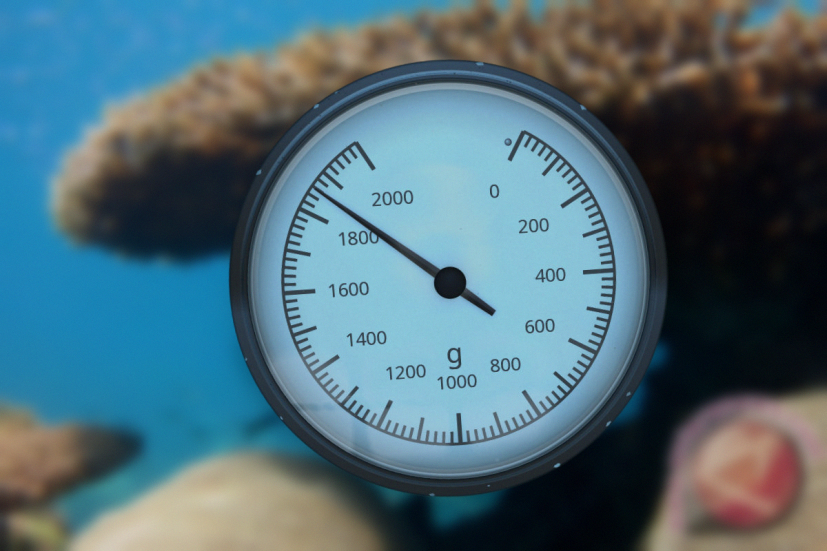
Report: value=1860 unit=g
